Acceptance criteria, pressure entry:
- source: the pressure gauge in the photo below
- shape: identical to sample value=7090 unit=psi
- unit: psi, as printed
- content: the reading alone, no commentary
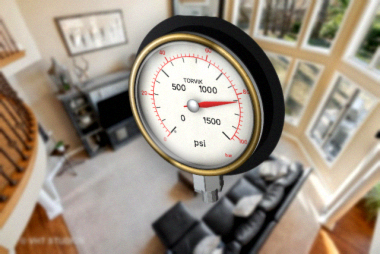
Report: value=1200 unit=psi
